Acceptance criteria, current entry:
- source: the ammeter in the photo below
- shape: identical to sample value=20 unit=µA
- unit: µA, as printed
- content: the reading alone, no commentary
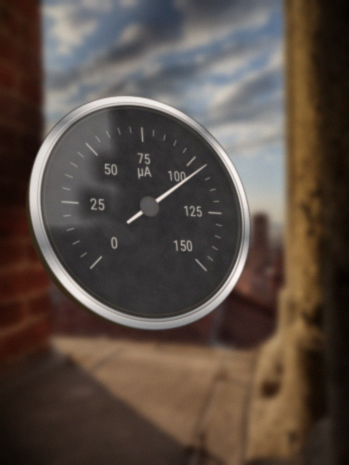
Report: value=105 unit=µA
